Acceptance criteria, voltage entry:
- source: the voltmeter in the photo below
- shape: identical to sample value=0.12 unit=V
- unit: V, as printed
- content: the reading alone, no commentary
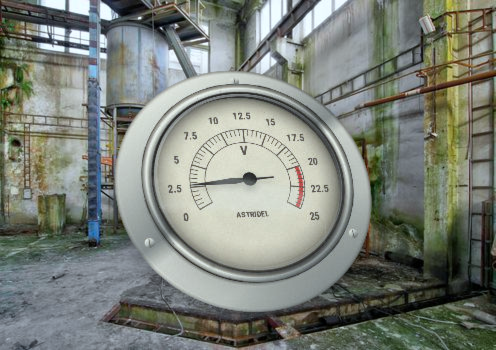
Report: value=2.5 unit=V
